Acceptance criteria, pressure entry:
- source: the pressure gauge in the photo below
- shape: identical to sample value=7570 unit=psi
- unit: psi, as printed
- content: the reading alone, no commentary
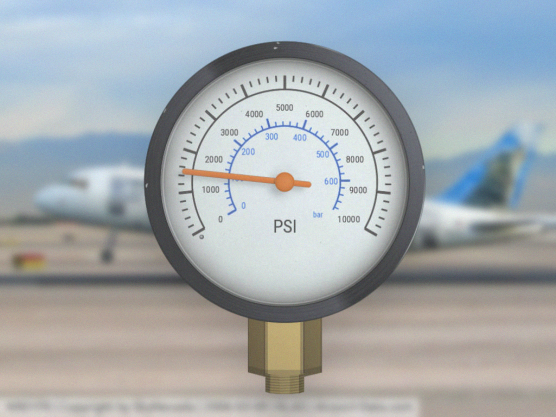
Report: value=1500 unit=psi
